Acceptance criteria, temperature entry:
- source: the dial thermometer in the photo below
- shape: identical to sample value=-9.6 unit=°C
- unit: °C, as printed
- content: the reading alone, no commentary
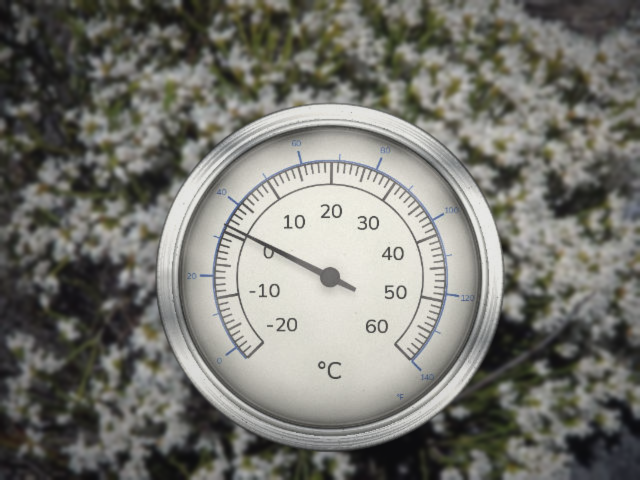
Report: value=1 unit=°C
